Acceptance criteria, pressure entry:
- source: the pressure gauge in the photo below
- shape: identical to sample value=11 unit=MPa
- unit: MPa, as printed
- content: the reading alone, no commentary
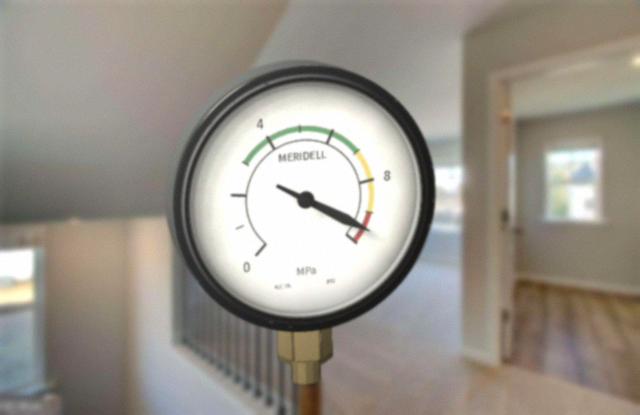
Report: value=9.5 unit=MPa
